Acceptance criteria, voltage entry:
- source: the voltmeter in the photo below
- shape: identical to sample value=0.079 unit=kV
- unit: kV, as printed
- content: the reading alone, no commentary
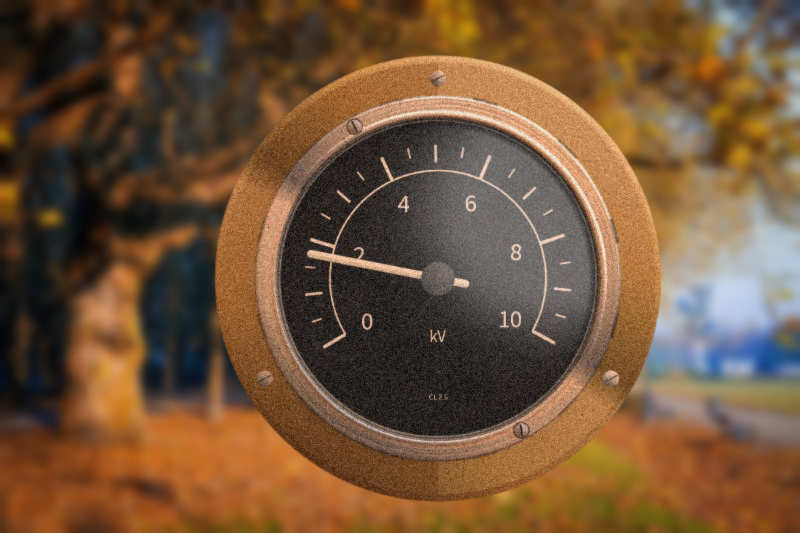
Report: value=1.75 unit=kV
